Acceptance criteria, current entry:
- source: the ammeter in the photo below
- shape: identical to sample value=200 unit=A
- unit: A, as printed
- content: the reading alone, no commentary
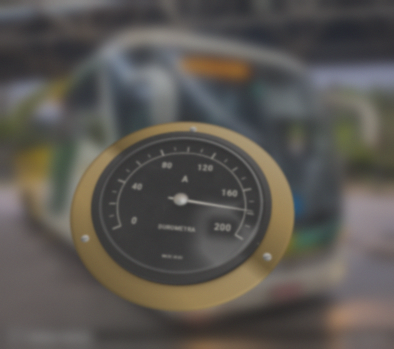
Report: value=180 unit=A
